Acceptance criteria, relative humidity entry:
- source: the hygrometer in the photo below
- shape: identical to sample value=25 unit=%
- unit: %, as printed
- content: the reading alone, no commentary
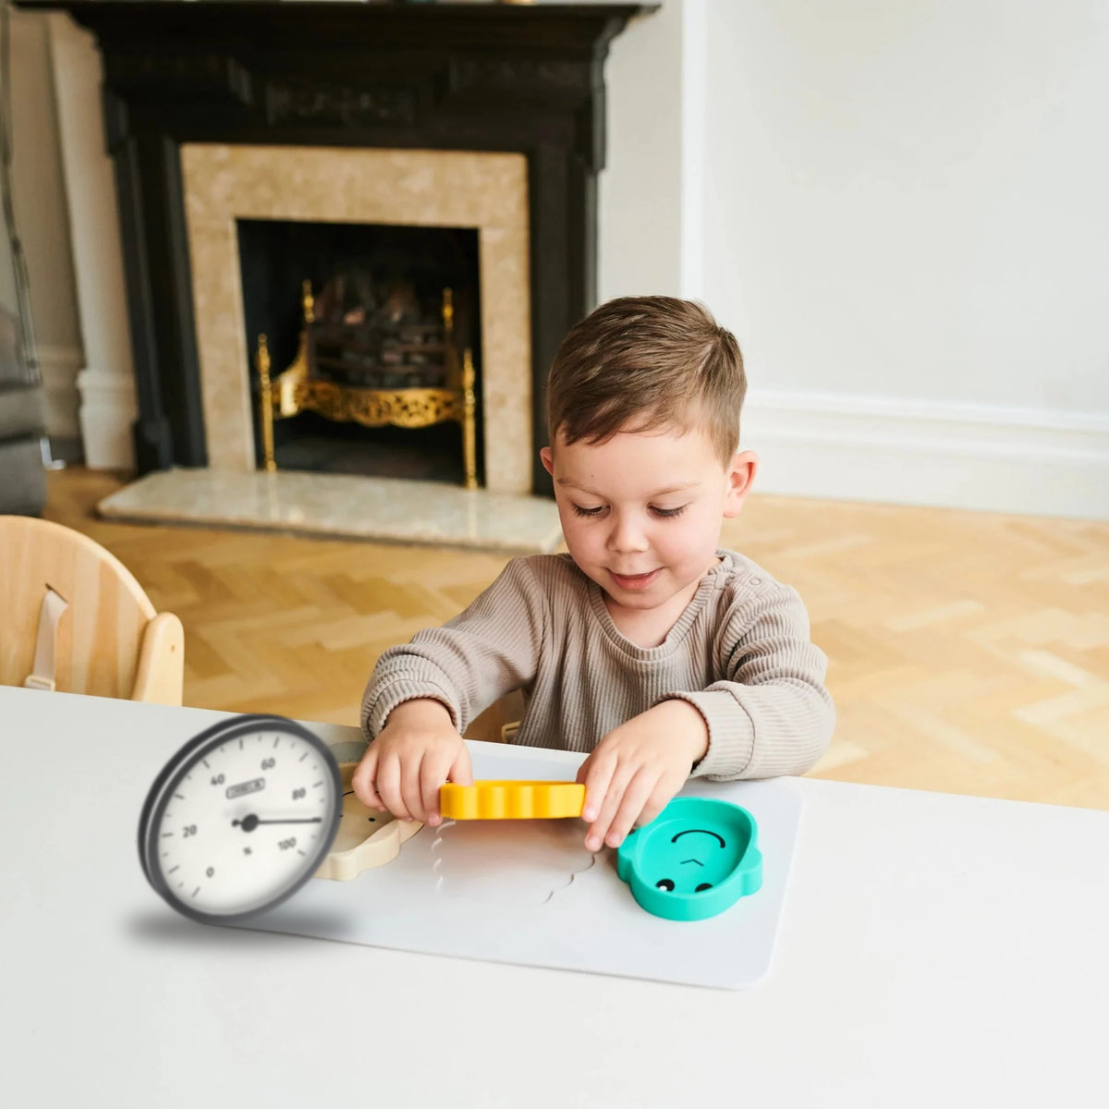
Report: value=90 unit=%
